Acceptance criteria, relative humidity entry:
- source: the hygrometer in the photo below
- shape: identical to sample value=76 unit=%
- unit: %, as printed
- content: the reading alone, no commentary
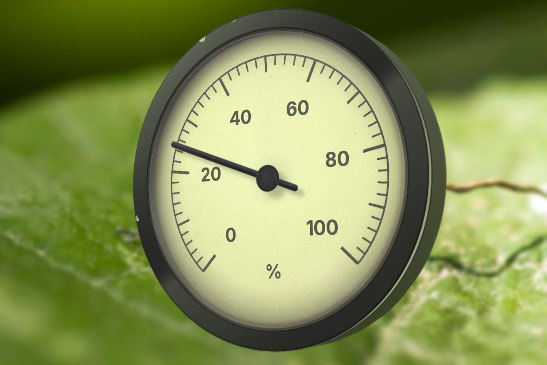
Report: value=25 unit=%
